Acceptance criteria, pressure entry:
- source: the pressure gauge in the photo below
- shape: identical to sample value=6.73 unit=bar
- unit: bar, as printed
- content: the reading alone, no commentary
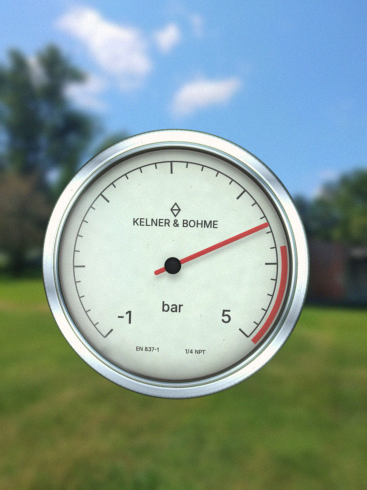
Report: value=3.5 unit=bar
